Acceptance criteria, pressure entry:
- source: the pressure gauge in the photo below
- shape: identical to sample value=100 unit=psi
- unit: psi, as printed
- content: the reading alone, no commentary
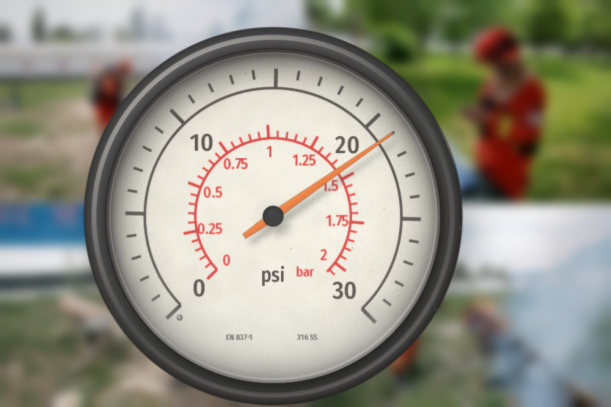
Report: value=21 unit=psi
